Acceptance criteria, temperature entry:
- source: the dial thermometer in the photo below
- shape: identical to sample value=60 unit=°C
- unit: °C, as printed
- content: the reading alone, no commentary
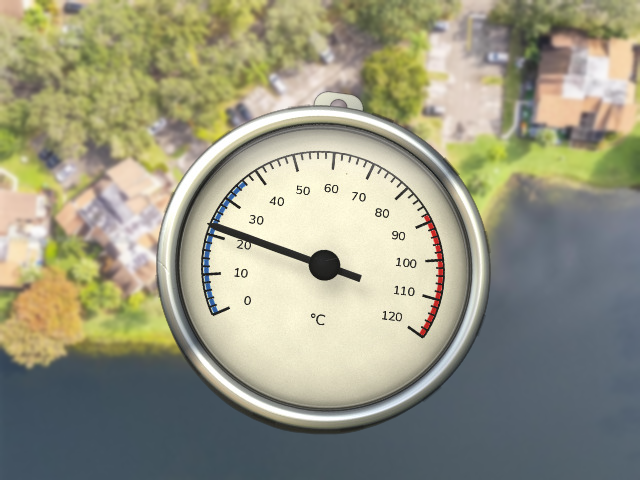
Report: value=22 unit=°C
